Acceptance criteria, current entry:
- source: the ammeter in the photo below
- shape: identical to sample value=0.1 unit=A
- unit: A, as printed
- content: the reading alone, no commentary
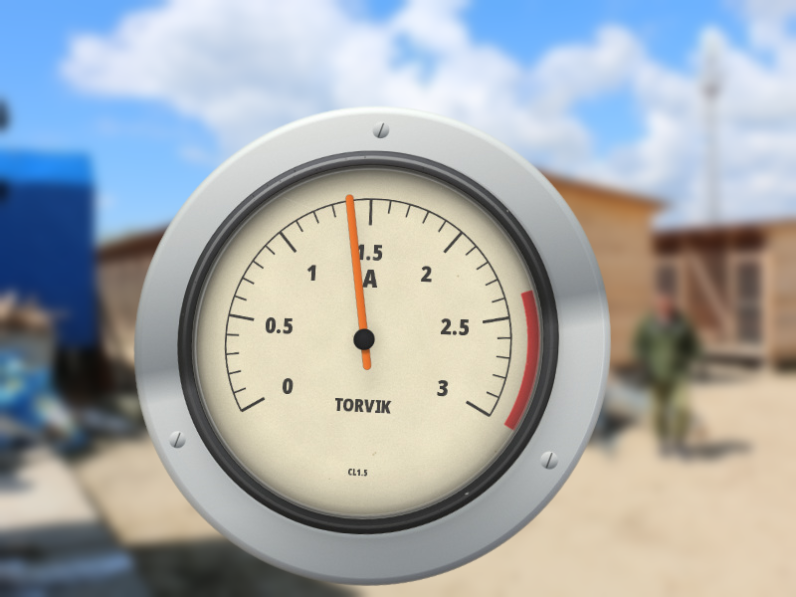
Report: value=1.4 unit=A
